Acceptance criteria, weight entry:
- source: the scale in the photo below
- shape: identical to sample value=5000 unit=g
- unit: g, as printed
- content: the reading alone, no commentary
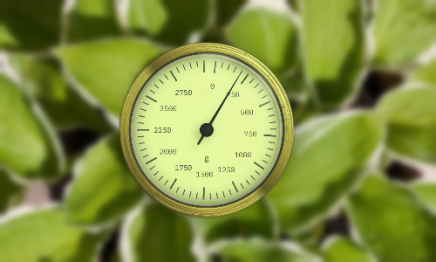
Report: value=200 unit=g
